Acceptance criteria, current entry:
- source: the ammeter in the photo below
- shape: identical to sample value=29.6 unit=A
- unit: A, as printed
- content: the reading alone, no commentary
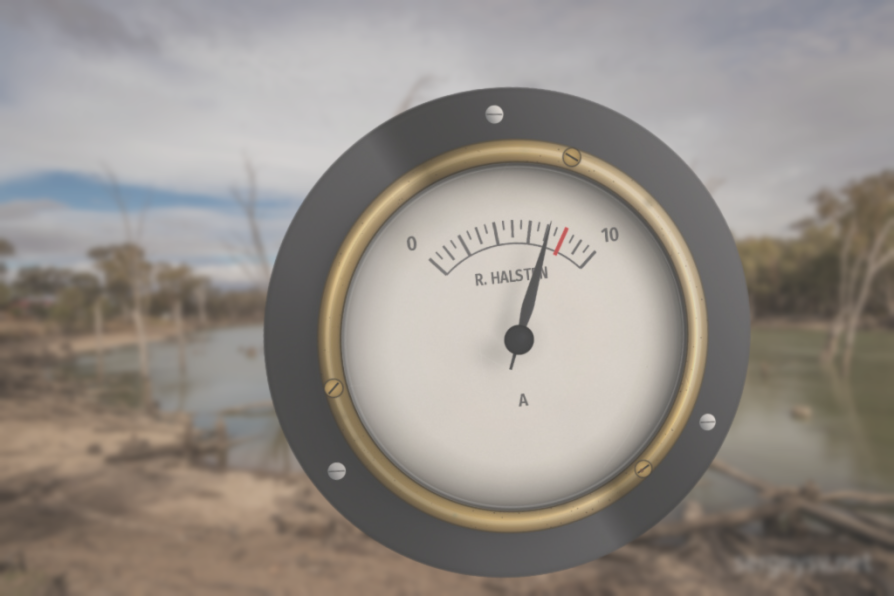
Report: value=7 unit=A
